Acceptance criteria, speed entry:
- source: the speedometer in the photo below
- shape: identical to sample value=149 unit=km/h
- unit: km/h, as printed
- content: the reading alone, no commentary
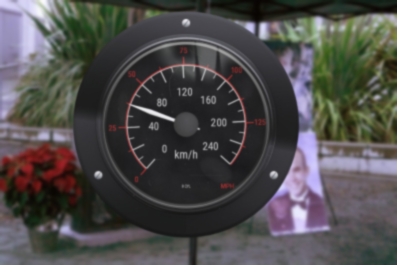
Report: value=60 unit=km/h
